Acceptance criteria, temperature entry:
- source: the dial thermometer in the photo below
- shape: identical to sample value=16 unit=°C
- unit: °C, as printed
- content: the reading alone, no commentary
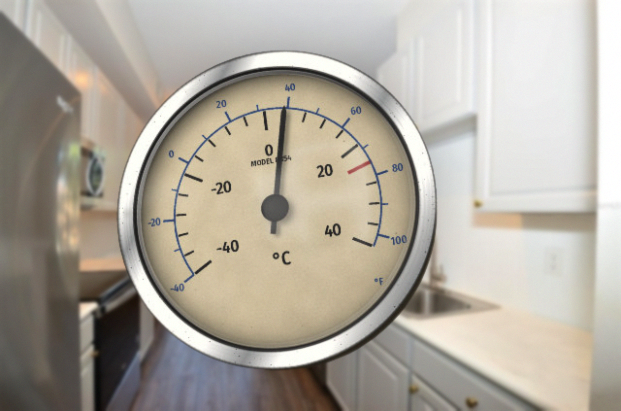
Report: value=4 unit=°C
